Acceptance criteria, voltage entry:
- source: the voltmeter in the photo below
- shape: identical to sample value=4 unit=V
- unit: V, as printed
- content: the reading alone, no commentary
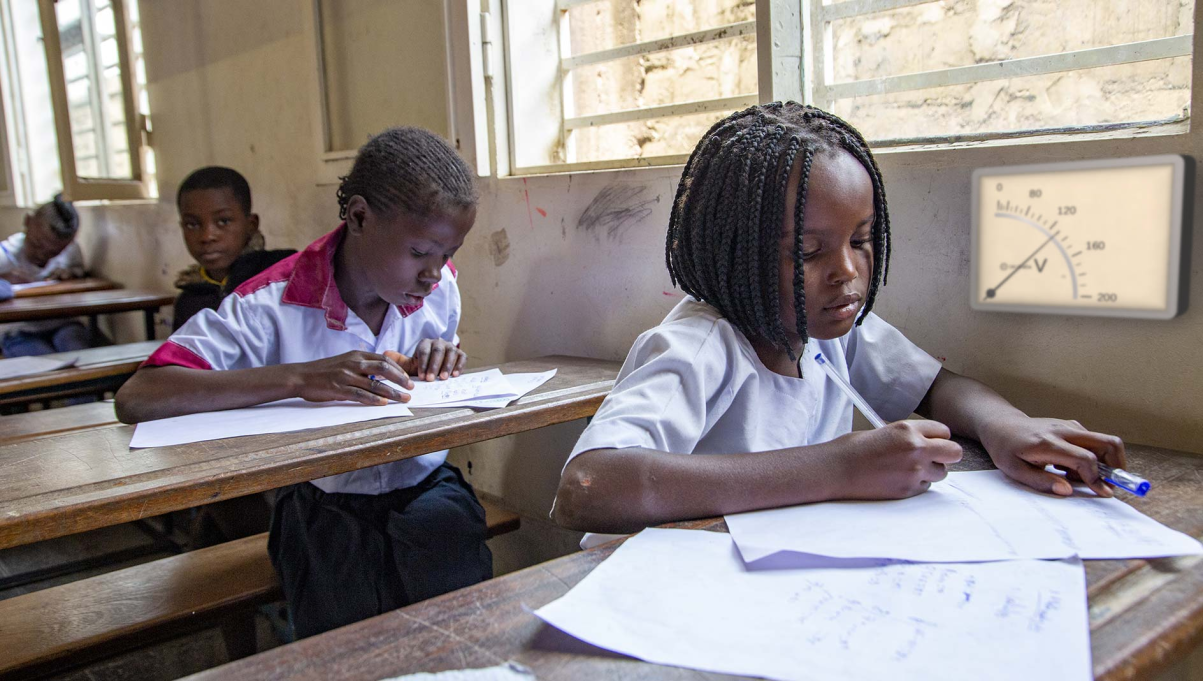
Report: value=130 unit=V
